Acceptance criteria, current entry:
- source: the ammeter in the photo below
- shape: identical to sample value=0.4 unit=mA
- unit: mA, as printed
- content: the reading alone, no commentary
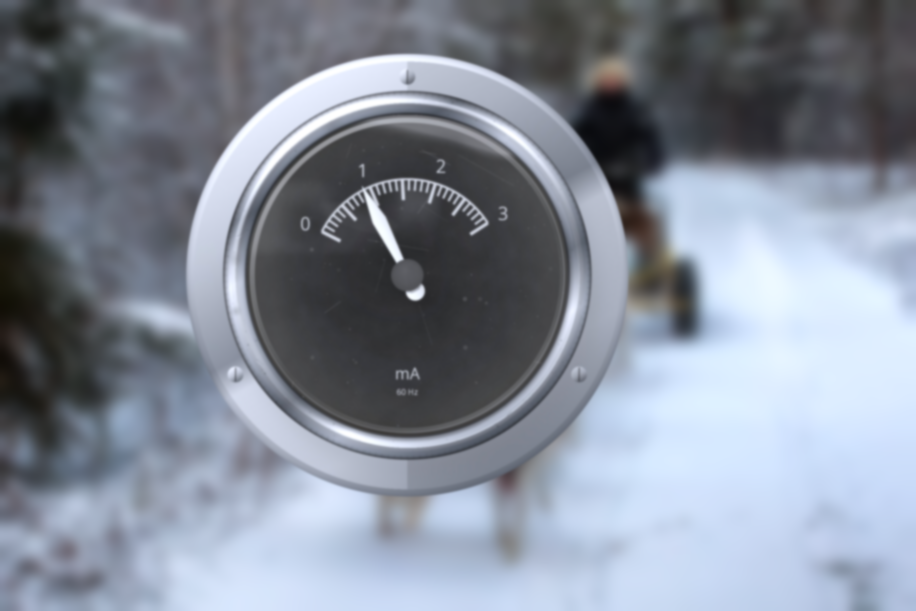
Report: value=0.9 unit=mA
